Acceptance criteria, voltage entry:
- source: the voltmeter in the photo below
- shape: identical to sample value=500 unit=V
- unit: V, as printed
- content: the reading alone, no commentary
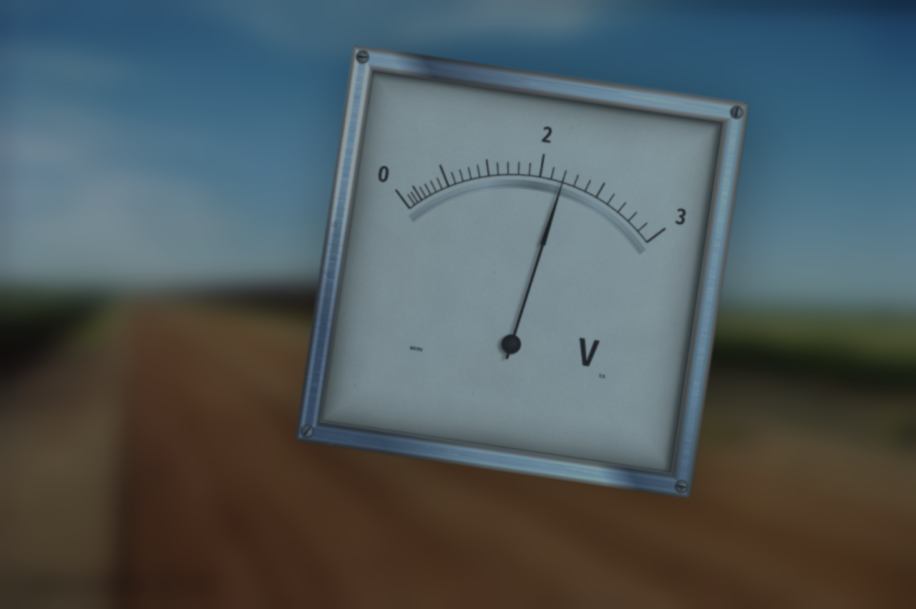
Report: value=2.2 unit=V
